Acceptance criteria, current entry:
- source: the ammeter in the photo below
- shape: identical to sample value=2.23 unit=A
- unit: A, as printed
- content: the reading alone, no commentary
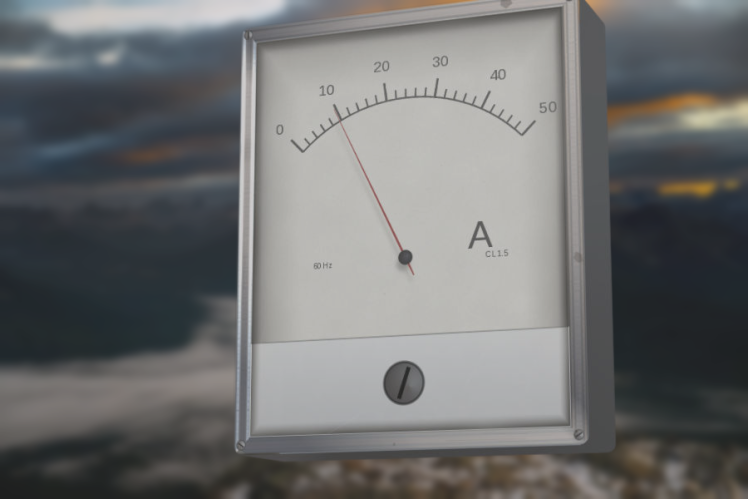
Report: value=10 unit=A
